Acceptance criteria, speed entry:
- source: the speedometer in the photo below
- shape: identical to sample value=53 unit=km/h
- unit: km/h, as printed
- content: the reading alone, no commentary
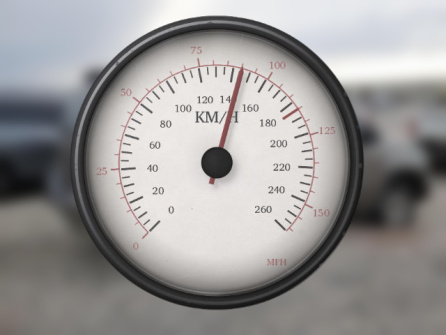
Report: value=145 unit=km/h
